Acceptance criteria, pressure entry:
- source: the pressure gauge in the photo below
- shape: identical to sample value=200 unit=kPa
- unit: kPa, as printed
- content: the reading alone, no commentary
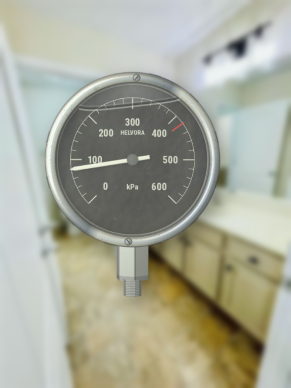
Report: value=80 unit=kPa
